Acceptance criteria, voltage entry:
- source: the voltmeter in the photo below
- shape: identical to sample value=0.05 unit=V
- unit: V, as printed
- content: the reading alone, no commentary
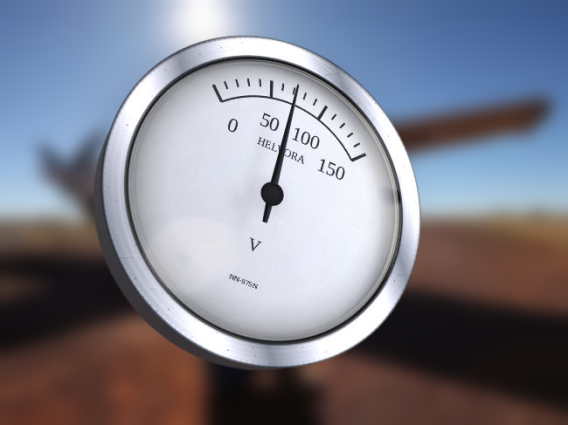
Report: value=70 unit=V
